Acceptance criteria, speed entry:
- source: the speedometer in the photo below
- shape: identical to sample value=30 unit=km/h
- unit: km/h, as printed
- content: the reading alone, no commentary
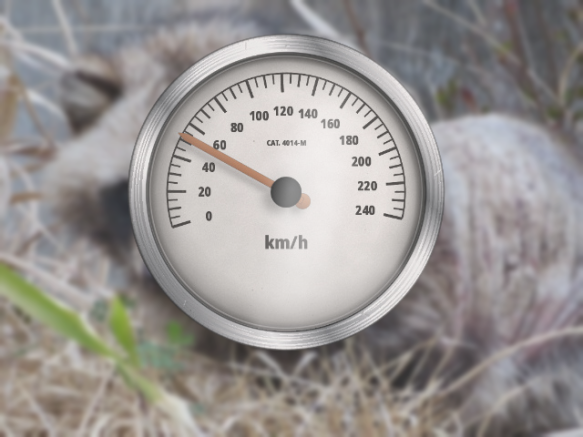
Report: value=52.5 unit=km/h
